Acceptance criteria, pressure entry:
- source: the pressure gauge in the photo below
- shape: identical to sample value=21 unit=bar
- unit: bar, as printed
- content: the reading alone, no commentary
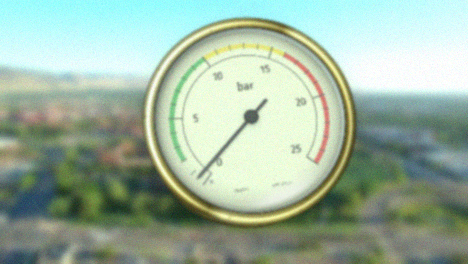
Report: value=0.5 unit=bar
